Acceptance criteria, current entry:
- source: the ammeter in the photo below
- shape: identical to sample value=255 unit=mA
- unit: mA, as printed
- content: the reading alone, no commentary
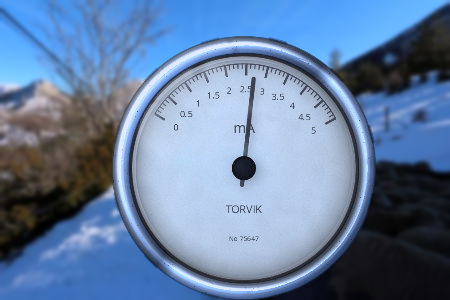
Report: value=2.7 unit=mA
